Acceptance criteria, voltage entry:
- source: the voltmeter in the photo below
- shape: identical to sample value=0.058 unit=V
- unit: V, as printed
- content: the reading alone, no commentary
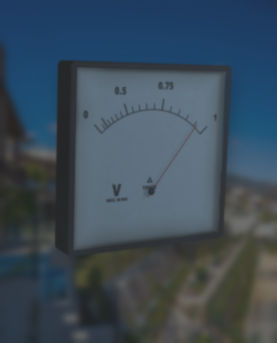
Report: value=0.95 unit=V
